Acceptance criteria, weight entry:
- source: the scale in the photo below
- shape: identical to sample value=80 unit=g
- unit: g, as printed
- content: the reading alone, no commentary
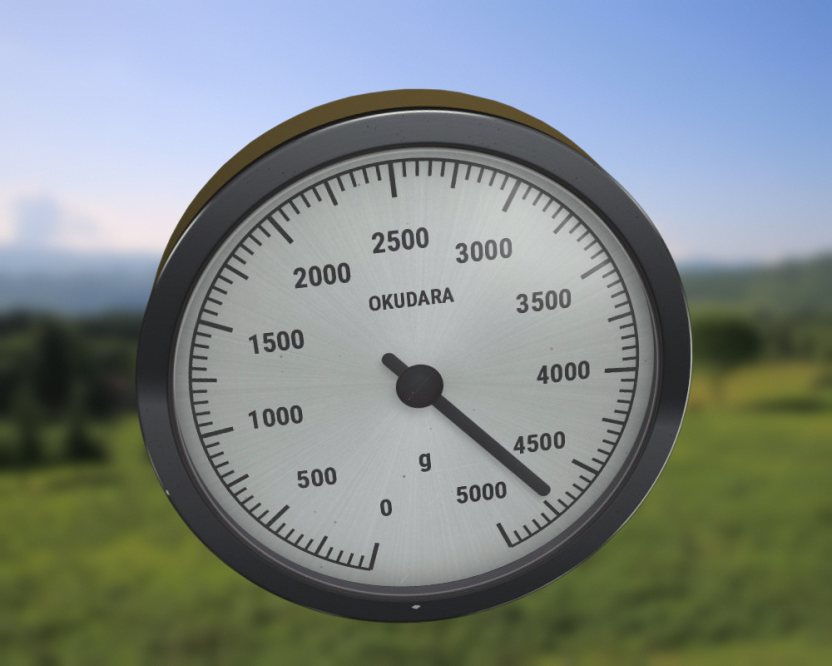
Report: value=4700 unit=g
